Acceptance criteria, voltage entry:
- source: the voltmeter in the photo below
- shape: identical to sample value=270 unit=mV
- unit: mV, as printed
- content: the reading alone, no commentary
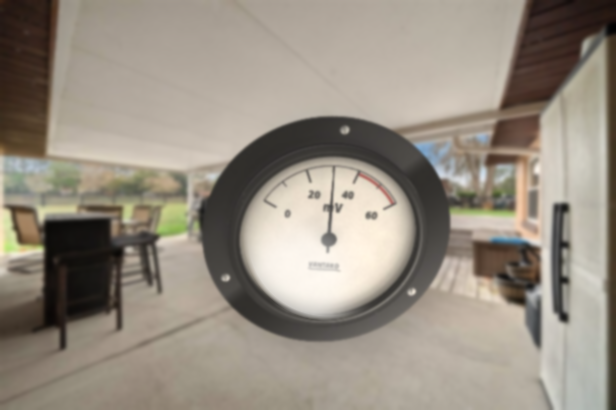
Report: value=30 unit=mV
